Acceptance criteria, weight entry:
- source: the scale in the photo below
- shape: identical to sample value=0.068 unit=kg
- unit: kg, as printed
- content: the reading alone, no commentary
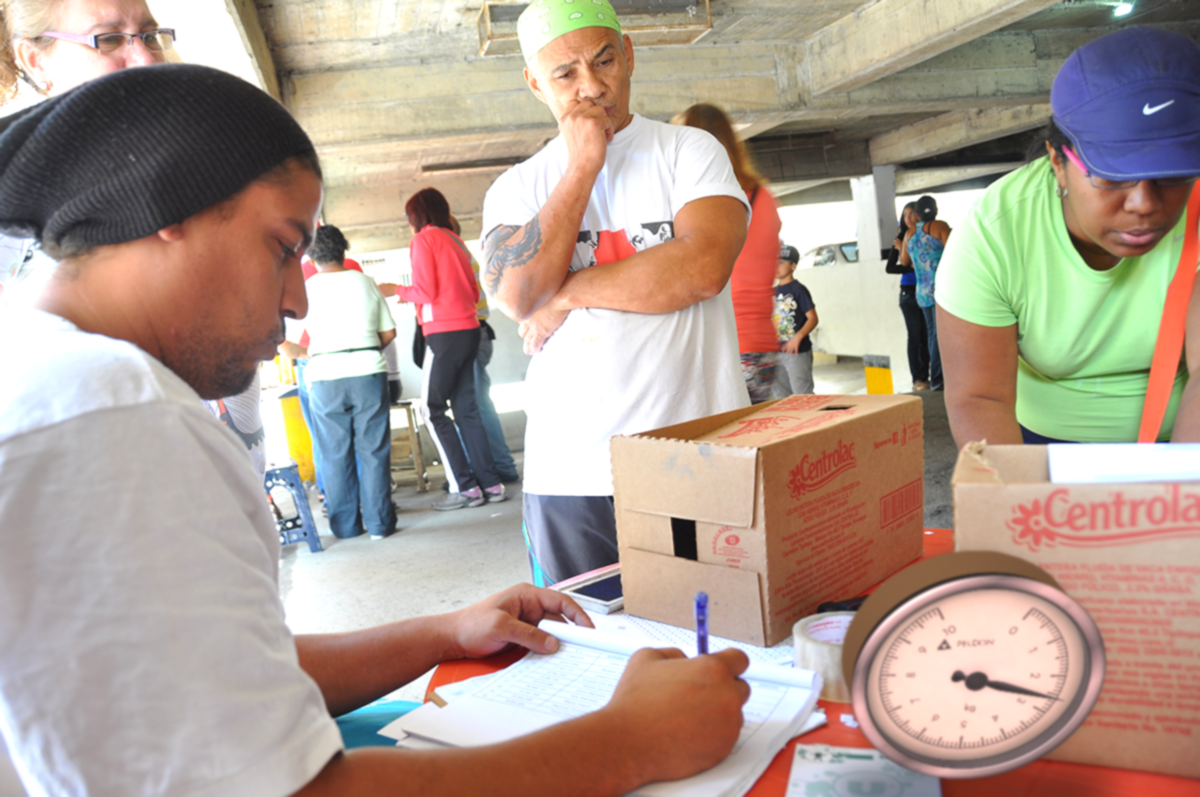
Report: value=2.5 unit=kg
